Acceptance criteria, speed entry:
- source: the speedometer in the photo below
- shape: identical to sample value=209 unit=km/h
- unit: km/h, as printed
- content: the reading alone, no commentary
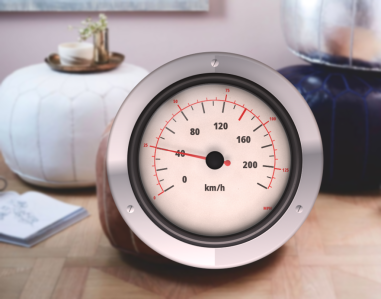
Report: value=40 unit=km/h
